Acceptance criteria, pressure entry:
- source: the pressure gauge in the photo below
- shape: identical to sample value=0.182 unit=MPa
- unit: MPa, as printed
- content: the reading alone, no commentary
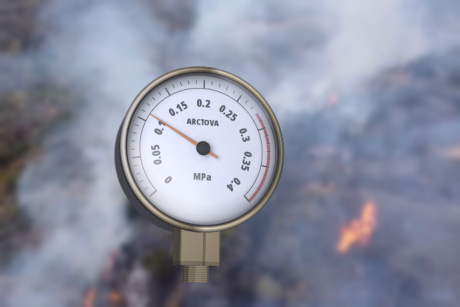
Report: value=0.11 unit=MPa
